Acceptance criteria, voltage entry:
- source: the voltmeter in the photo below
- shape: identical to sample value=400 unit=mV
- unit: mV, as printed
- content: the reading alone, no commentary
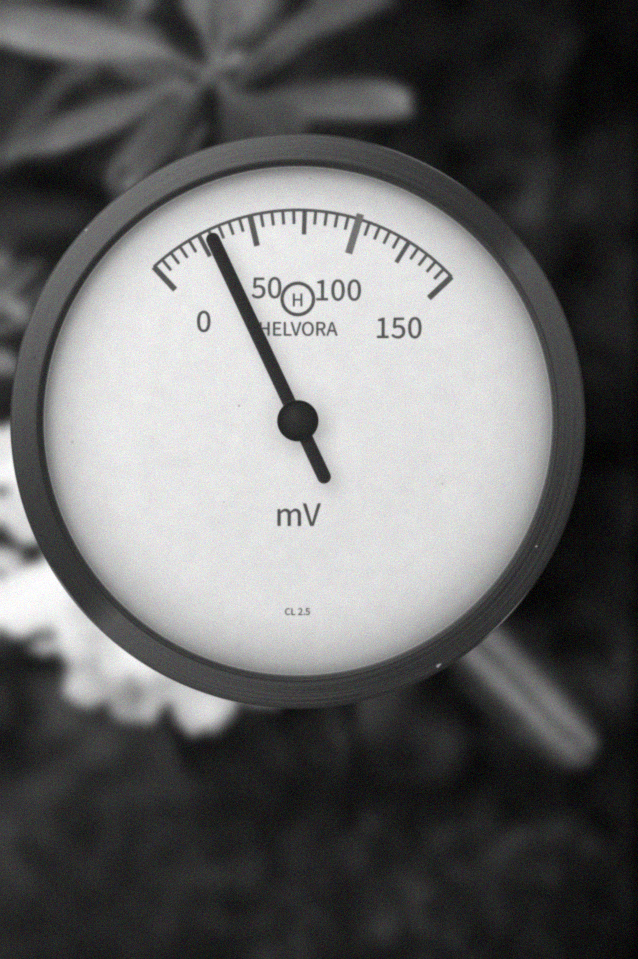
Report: value=30 unit=mV
